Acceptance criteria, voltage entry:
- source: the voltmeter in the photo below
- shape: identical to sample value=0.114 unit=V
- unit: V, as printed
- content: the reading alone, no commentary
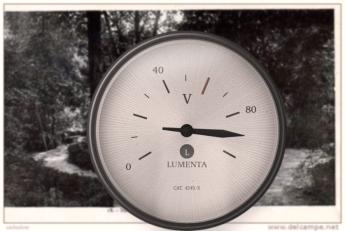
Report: value=90 unit=V
